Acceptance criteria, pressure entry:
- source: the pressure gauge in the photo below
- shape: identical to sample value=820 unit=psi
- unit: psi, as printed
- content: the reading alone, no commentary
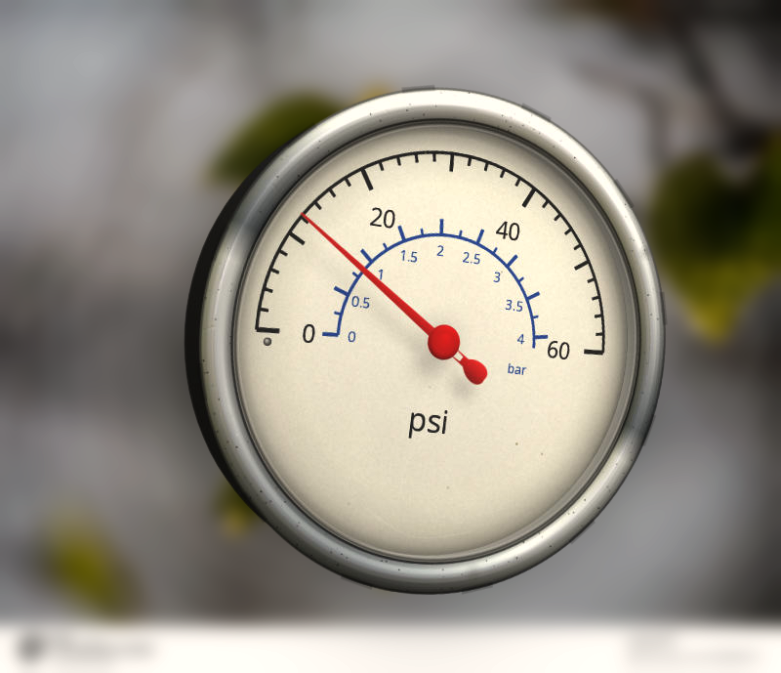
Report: value=12 unit=psi
